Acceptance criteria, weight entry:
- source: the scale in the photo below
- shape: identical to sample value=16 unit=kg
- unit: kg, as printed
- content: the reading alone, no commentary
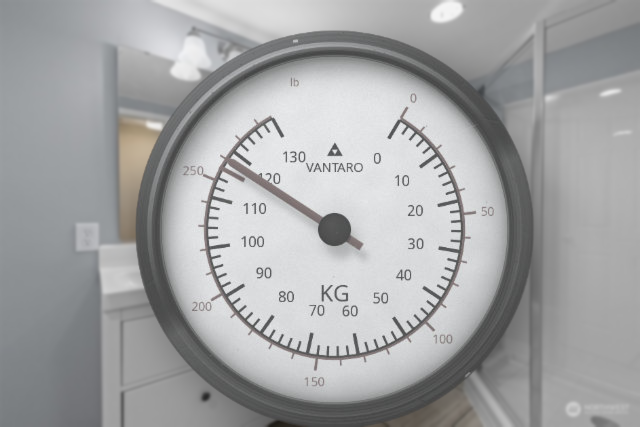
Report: value=118 unit=kg
